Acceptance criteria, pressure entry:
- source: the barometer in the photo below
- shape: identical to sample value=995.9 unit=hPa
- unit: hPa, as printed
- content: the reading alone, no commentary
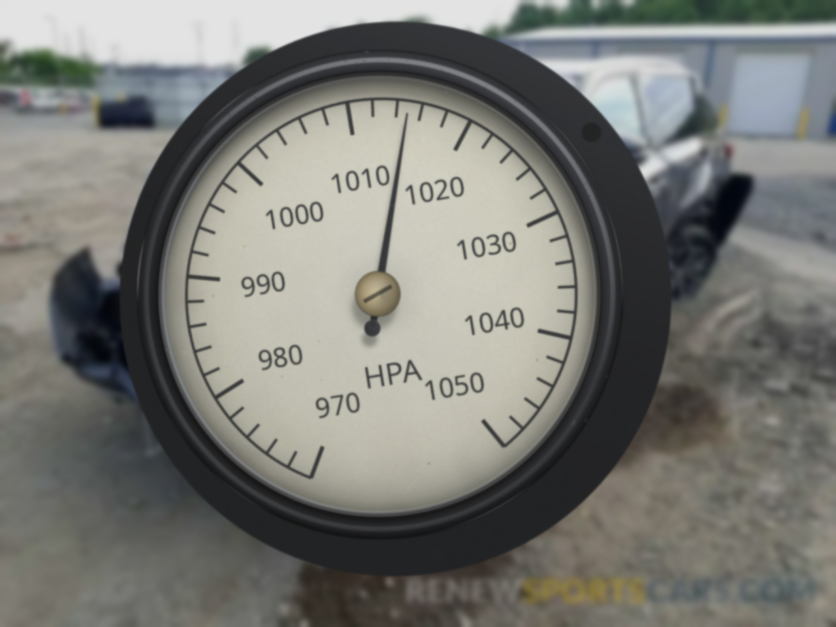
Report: value=1015 unit=hPa
